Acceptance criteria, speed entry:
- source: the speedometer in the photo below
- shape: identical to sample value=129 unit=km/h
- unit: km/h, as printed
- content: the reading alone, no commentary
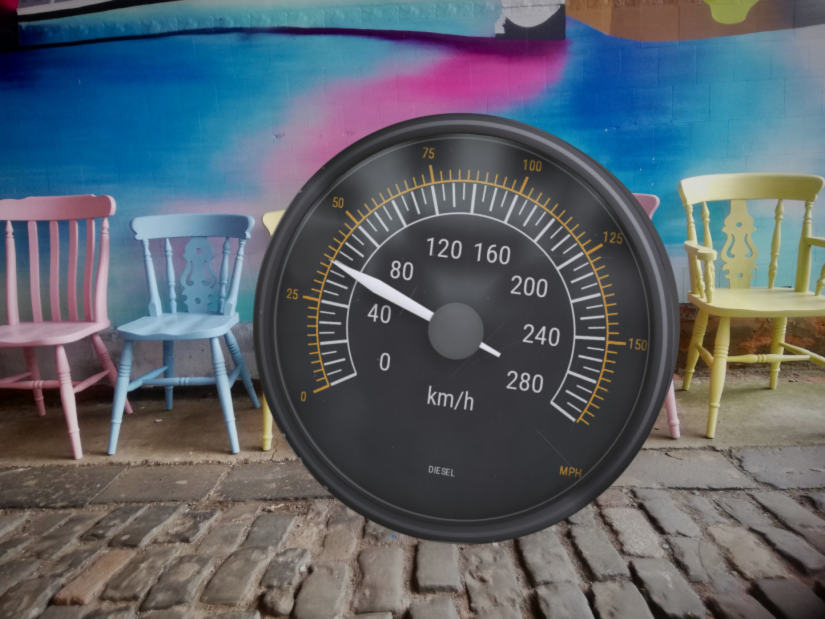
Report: value=60 unit=km/h
